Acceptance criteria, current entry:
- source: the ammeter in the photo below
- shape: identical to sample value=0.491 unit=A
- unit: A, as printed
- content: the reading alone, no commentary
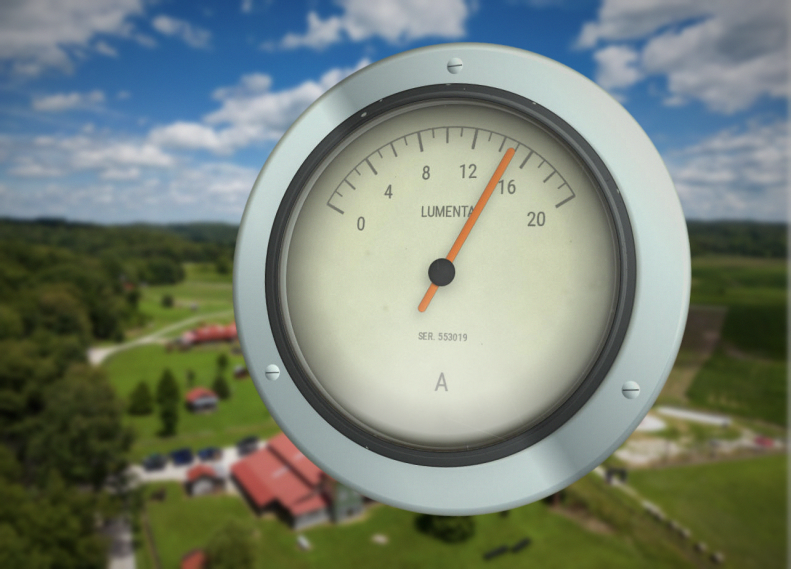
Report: value=15 unit=A
